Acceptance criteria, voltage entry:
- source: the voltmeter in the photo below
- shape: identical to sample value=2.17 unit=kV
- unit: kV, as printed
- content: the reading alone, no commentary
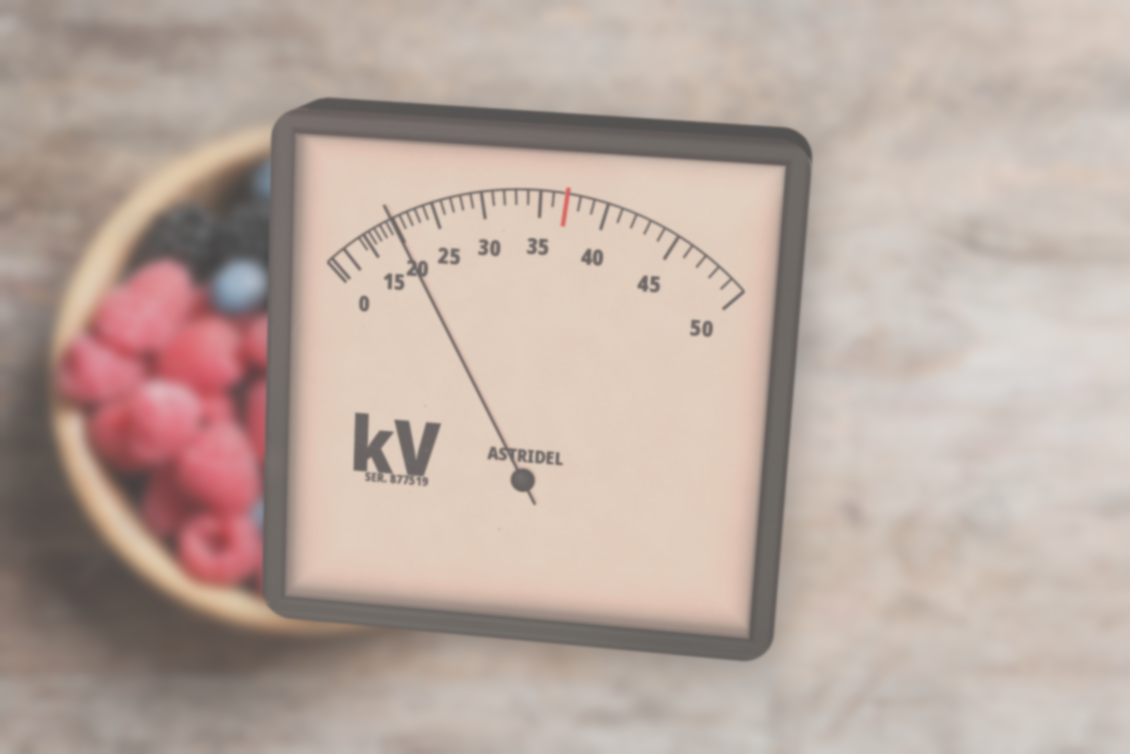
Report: value=20 unit=kV
